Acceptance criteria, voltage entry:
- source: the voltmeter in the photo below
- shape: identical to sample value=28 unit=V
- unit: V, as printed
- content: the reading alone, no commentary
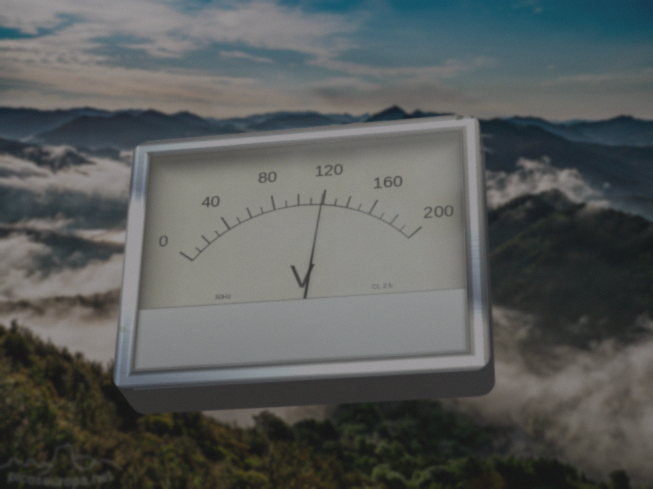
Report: value=120 unit=V
